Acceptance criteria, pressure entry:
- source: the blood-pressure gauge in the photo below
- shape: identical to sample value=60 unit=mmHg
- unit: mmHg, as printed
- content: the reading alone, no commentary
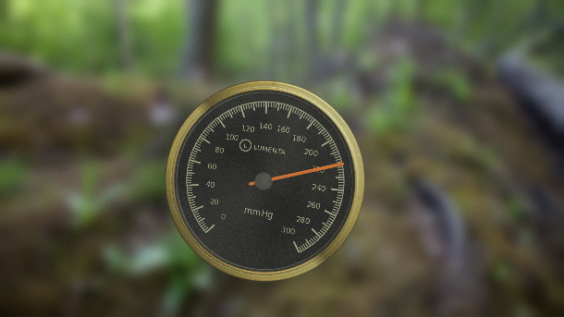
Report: value=220 unit=mmHg
